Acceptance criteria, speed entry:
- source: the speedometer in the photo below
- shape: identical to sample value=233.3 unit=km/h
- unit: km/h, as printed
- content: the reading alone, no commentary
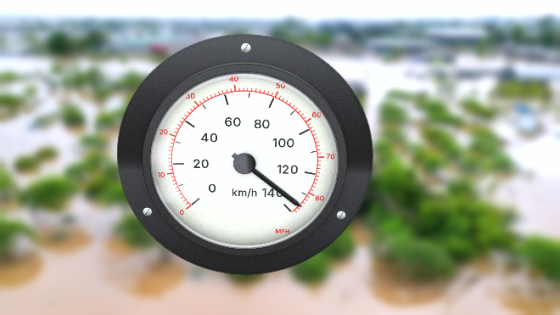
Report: value=135 unit=km/h
